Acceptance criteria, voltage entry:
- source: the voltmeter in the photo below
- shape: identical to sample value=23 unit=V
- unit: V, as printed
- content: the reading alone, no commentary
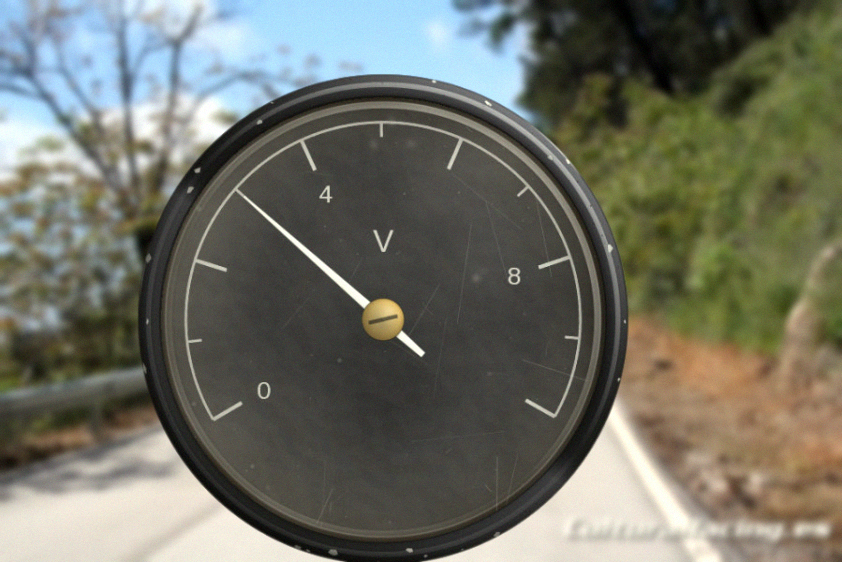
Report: value=3 unit=V
